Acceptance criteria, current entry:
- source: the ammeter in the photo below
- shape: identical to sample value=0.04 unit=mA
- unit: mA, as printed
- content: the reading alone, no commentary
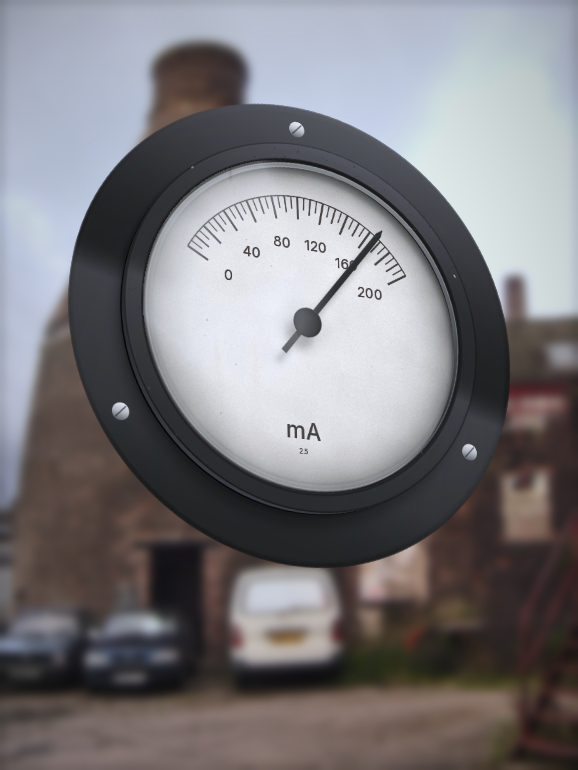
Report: value=165 unit=mA
